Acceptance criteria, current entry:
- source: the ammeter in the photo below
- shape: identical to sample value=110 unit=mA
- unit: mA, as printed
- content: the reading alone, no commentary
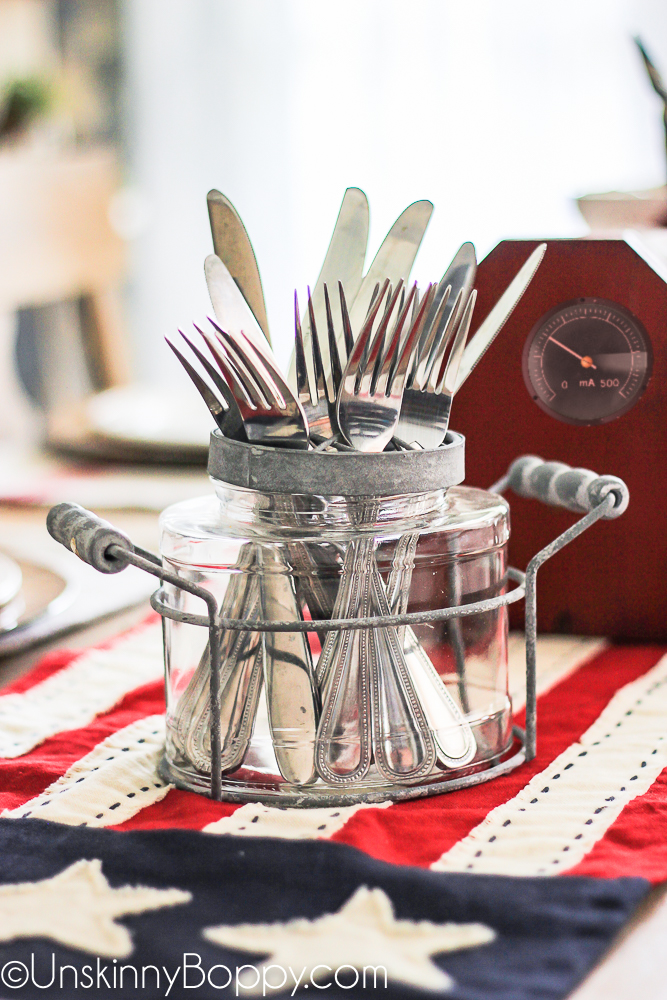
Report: value=150 unit=mA
